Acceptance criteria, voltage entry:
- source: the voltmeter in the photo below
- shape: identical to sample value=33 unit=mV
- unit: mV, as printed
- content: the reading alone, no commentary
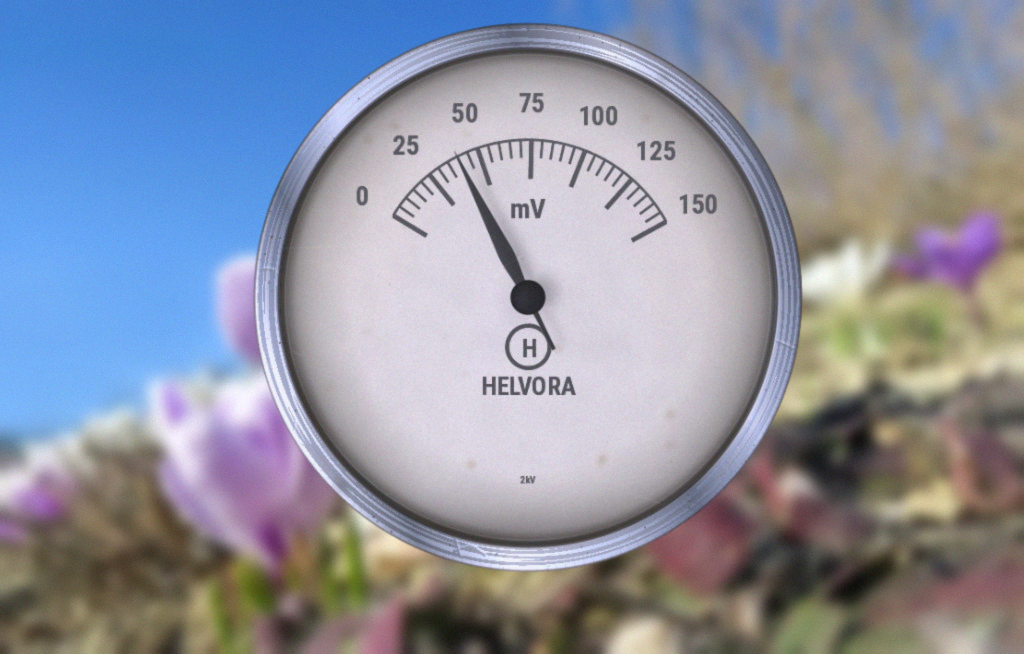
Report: value=40 unit=mV
